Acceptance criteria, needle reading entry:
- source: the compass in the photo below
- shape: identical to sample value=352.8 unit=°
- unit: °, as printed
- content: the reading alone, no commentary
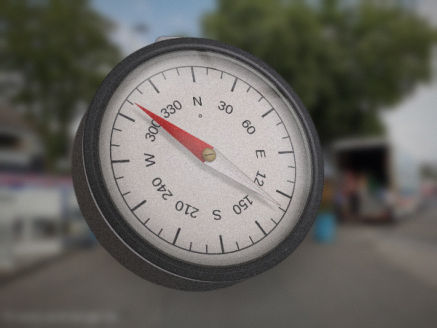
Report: value=310 unit=°
